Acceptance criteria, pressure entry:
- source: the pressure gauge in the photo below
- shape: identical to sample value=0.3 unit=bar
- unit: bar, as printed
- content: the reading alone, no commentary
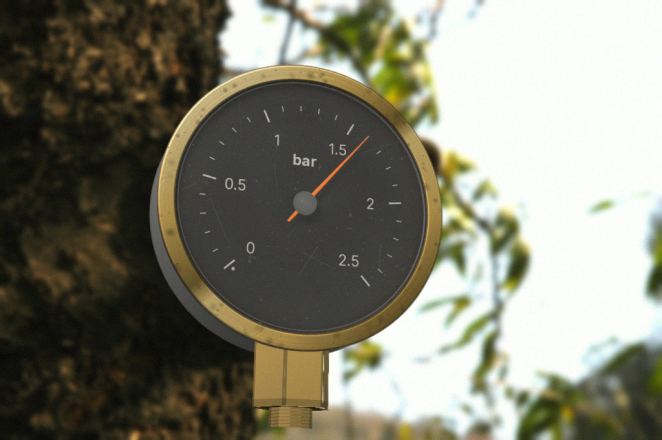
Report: value=1.6 unit=bar
